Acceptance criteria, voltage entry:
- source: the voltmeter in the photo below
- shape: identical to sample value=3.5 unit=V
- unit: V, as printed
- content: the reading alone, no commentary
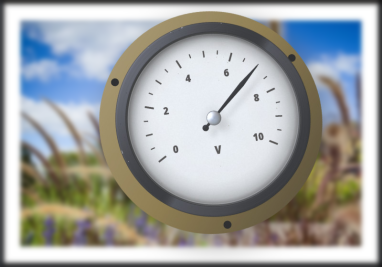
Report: value=7 unit=V
